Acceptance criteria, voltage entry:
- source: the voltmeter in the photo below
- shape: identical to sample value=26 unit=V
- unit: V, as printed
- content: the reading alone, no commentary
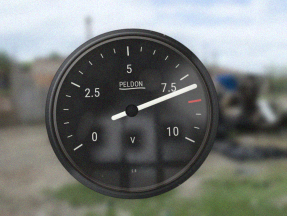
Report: value=8 unit=V
